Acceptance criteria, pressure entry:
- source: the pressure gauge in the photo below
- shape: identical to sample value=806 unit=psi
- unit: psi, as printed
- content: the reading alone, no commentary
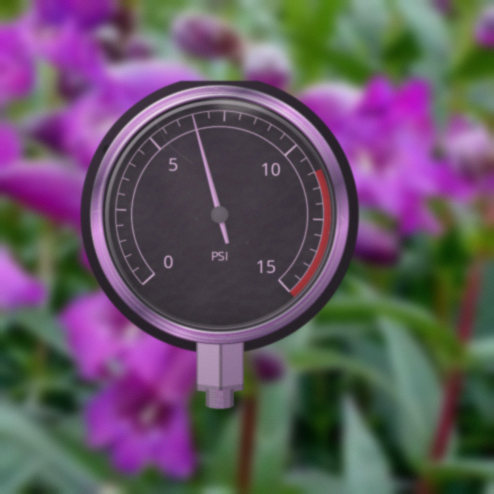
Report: value=6.5 unit=psi
